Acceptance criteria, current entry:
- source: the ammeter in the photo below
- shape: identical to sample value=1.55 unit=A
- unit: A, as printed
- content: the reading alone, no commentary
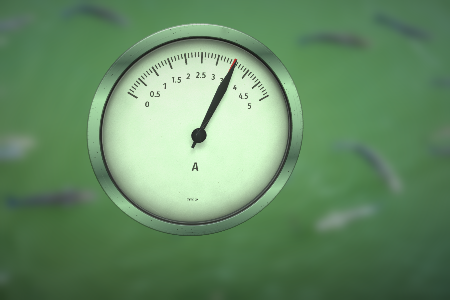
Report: value=3.5 unit=A
